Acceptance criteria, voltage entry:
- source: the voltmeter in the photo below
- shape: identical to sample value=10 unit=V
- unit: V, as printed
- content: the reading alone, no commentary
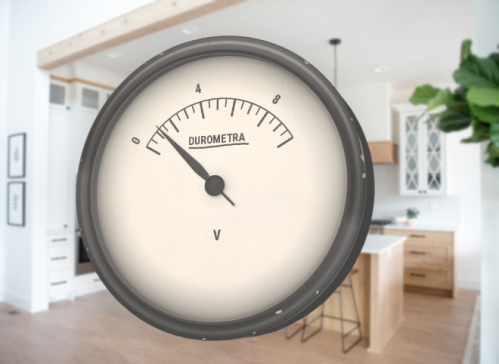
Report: value=1.25 unit=V
